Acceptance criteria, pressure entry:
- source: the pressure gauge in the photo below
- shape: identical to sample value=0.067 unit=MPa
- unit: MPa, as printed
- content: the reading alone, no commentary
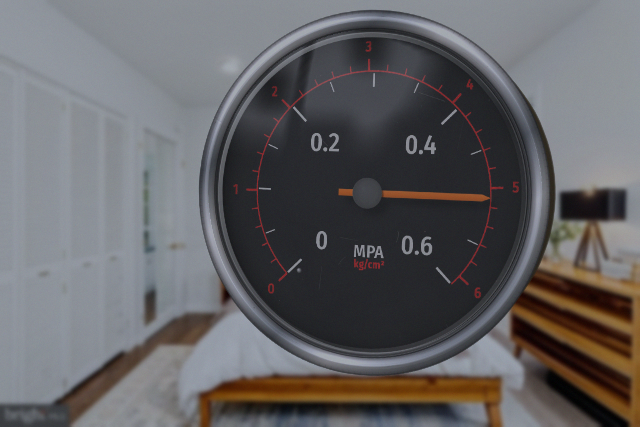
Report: value=0.5 unit=MPa
